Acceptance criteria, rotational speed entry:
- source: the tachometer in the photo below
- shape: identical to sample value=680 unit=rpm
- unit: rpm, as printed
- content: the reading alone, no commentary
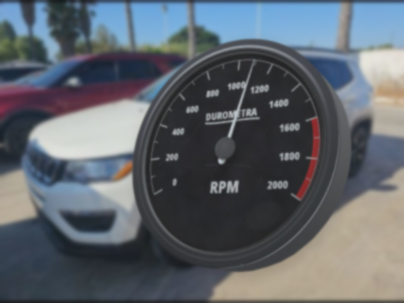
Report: value=1100 unit=rpm
